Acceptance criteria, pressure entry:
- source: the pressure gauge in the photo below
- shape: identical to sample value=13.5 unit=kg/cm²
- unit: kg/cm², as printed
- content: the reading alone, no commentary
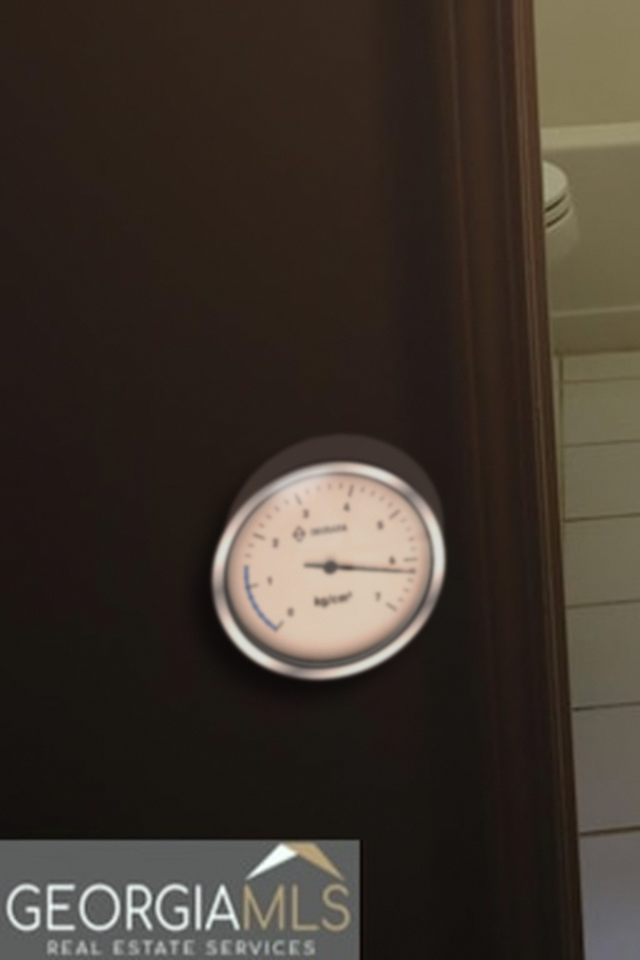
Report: value=6.2 unit=kg/cm²
